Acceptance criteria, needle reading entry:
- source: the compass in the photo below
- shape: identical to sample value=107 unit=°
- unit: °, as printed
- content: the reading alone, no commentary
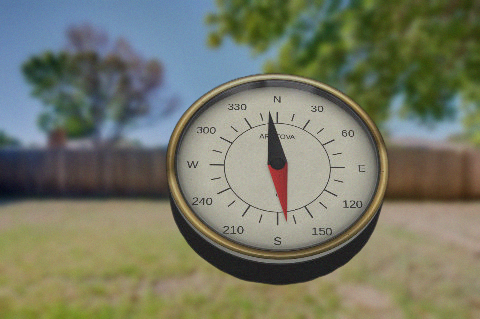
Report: value=172.5 unit=°
